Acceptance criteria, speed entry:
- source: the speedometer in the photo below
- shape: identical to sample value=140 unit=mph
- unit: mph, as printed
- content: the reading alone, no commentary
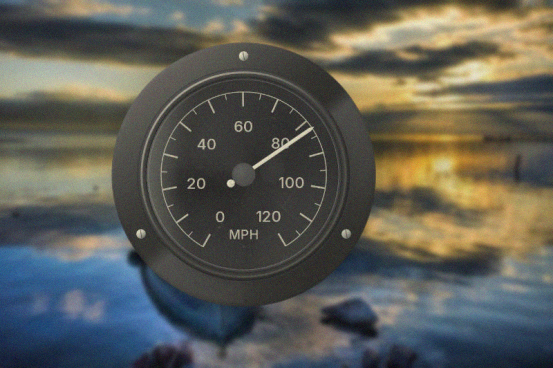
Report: value=82.5 unit=mph
